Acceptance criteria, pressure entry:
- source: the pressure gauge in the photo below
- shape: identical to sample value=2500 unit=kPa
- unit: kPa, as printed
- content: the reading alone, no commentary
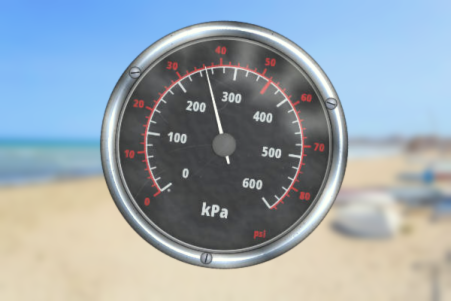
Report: value=250 unit=kPa
